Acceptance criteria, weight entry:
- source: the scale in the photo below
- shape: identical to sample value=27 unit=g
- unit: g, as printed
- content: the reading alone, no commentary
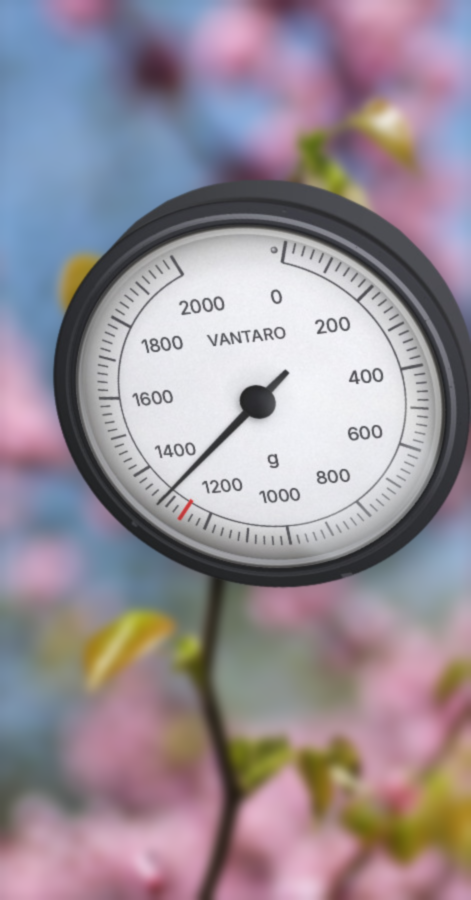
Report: value=1320 unit=g
